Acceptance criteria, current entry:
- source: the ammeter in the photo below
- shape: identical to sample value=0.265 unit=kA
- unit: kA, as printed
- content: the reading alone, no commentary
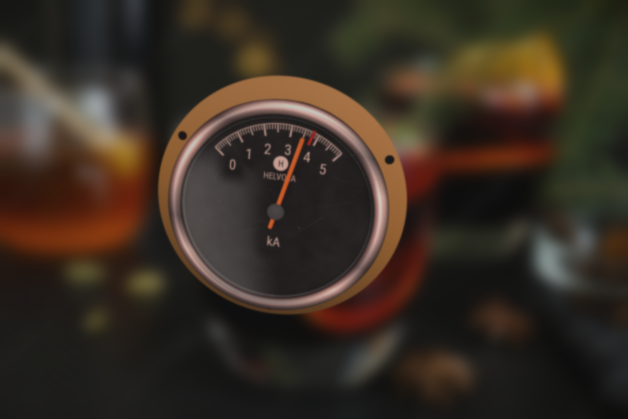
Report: value=3.5 unit=kA
